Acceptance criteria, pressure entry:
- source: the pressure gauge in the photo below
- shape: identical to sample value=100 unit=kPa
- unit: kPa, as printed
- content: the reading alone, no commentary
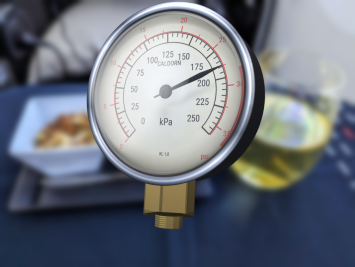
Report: value=190 unit=kPa
